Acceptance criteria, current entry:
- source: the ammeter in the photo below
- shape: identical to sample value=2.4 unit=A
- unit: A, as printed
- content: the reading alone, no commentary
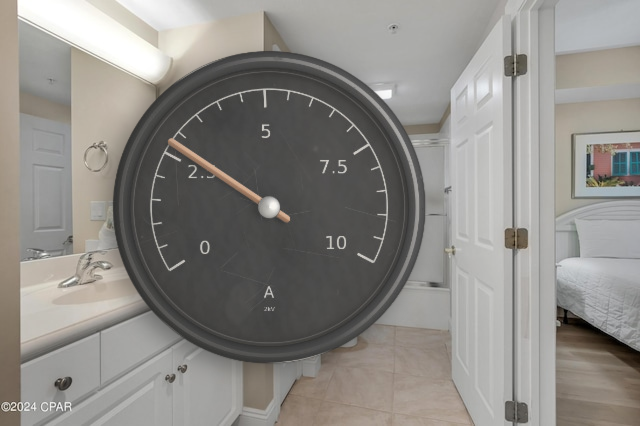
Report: value=2.75 unit=A
